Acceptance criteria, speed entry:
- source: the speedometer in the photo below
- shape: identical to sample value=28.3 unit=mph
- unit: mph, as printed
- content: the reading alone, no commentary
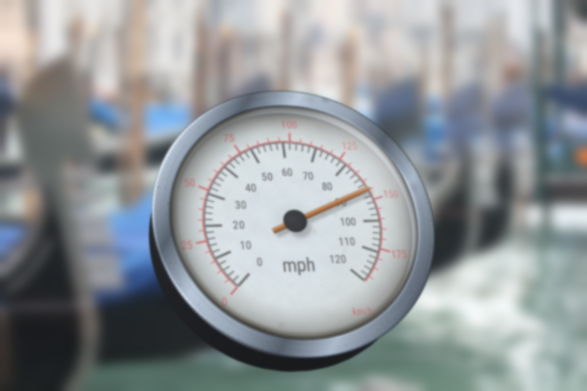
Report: value=90 unit=mph
